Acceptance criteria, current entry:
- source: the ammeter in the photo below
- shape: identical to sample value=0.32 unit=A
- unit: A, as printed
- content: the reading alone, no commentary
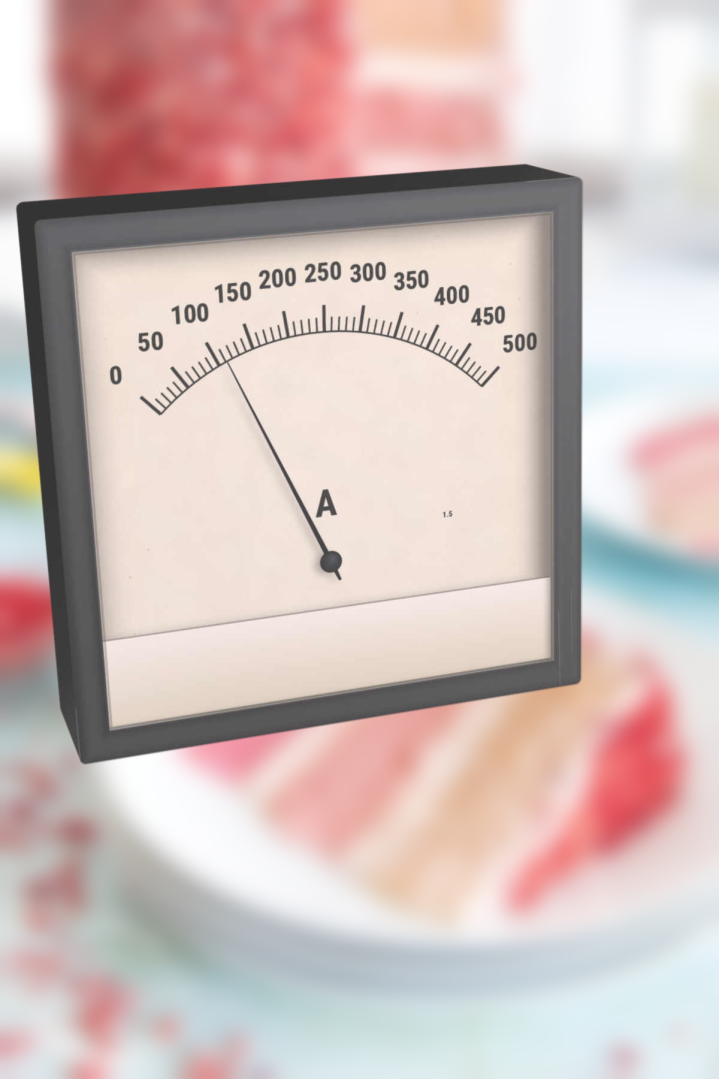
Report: value=110 unit=A
